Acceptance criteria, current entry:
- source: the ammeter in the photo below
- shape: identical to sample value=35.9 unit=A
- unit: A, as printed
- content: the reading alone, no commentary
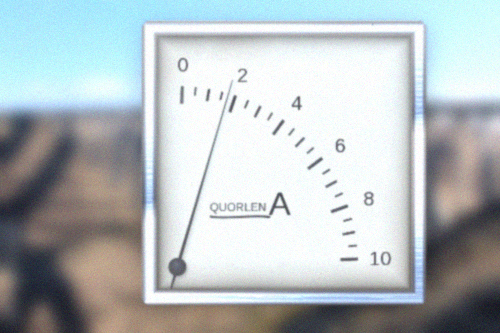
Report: value=1.75 unit=A
